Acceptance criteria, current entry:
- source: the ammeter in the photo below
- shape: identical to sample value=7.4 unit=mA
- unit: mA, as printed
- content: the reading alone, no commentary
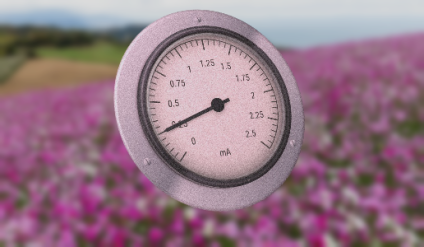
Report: value=0.25 unit=mA
